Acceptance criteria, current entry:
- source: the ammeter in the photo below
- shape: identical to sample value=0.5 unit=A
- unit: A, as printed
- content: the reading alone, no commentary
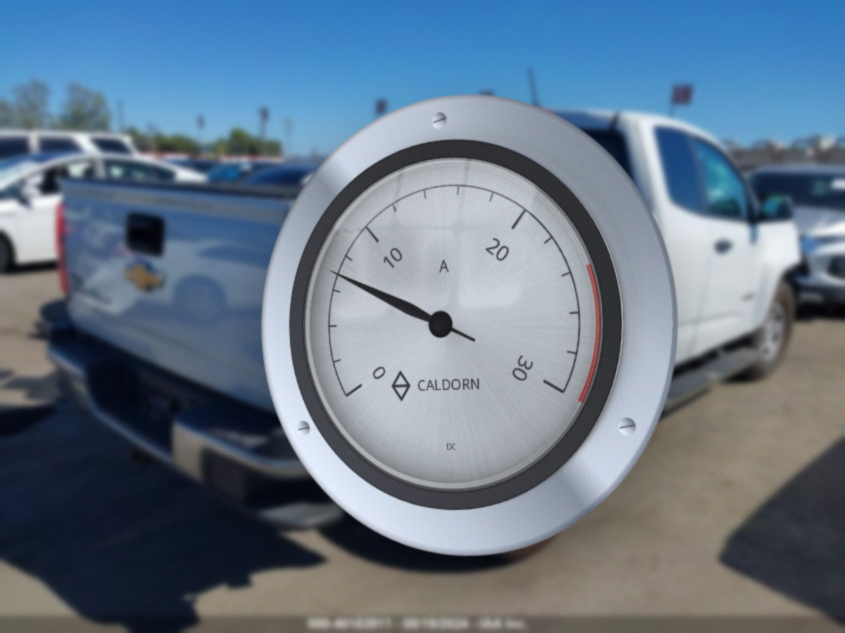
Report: value=7 unit=A
